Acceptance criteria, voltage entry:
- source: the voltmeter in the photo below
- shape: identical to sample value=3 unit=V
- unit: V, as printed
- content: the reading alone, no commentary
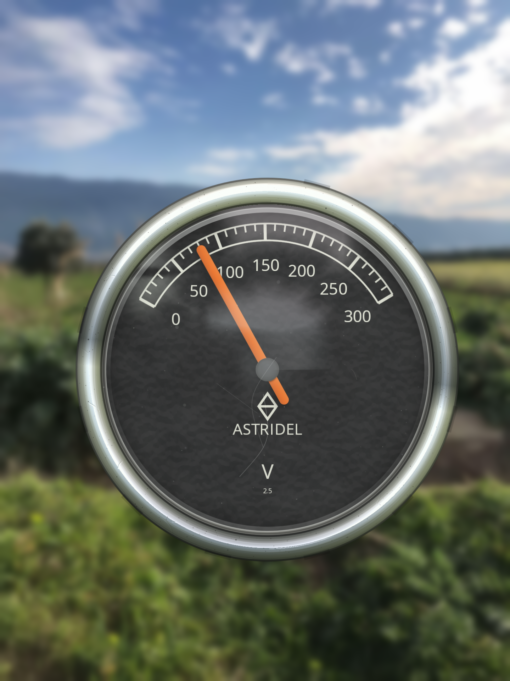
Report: value=80 unit=V
